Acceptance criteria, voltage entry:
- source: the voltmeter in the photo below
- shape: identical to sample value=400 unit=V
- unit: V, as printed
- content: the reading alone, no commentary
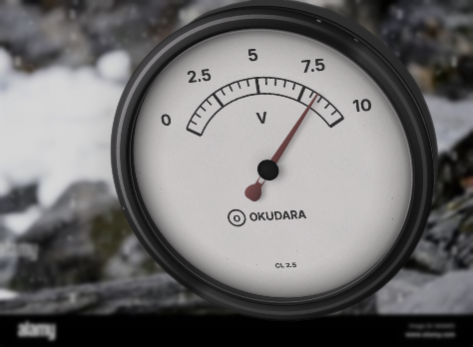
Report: value=8.25 unit=V
